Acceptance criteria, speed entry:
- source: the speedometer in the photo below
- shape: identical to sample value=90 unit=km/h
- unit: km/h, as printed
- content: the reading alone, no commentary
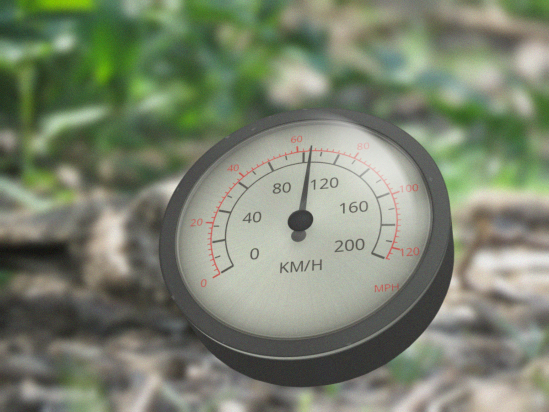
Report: value=105 unit=km/h
